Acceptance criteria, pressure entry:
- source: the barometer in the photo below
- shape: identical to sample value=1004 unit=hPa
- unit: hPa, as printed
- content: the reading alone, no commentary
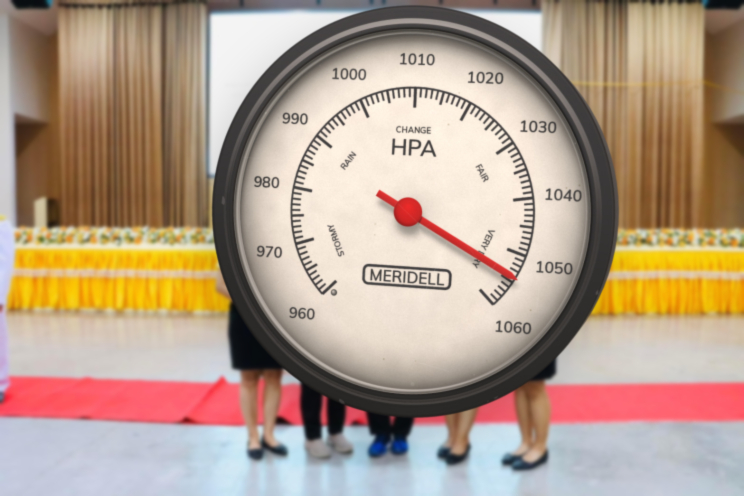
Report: value=1054 unit=hPa
